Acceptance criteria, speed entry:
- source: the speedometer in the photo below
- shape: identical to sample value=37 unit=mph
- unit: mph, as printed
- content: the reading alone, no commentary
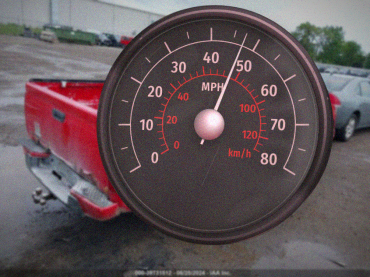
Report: value=47.5 unit=mph
